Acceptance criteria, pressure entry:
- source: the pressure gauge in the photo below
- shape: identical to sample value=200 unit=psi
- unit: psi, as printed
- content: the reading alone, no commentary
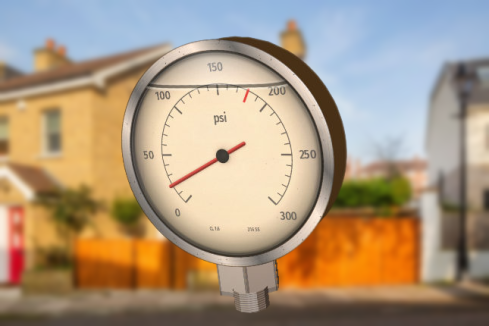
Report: value=20 unit=psi
